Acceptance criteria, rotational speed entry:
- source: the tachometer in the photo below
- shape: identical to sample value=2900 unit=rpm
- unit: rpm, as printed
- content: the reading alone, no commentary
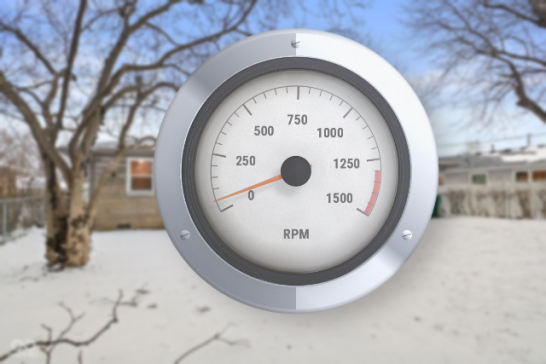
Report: value=50 unit=rpm
